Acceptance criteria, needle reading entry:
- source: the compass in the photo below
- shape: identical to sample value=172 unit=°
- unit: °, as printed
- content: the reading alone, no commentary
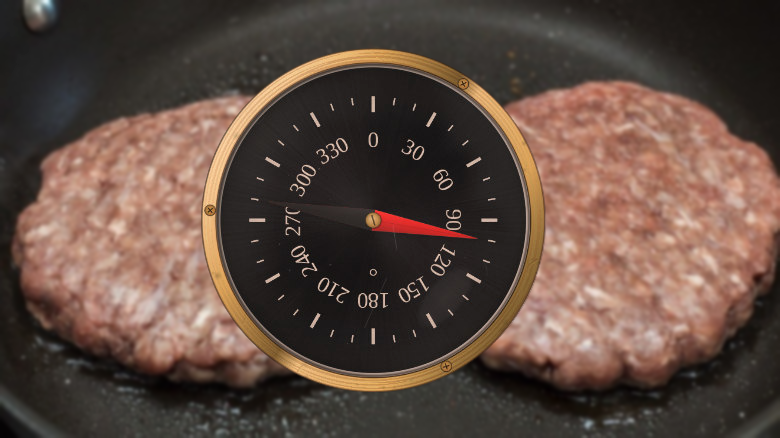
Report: value=100 unit=°
